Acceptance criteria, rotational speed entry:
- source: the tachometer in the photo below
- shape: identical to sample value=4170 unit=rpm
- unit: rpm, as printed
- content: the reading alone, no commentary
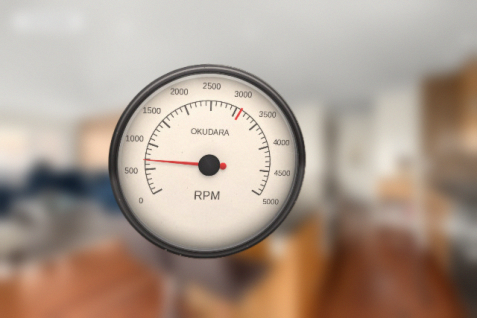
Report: value=700 unit=rpm
